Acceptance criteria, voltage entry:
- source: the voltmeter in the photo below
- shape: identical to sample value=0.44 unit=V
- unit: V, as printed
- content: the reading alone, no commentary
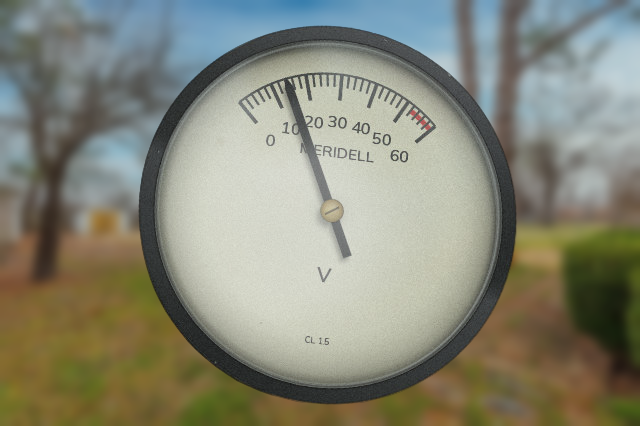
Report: value=14 unit=V
